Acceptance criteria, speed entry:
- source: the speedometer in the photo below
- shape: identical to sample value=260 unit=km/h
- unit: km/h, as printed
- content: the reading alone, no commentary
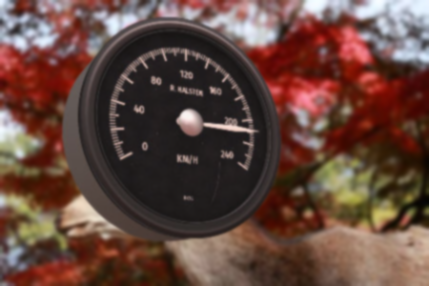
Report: value=210 unit=km/h
